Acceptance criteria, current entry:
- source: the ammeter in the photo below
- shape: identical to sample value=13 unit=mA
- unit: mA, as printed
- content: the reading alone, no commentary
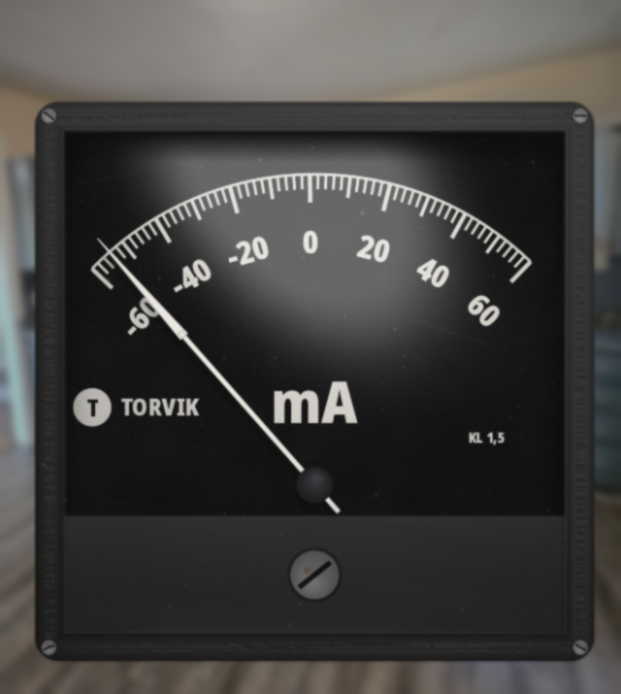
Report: value=-54 unit=mA
